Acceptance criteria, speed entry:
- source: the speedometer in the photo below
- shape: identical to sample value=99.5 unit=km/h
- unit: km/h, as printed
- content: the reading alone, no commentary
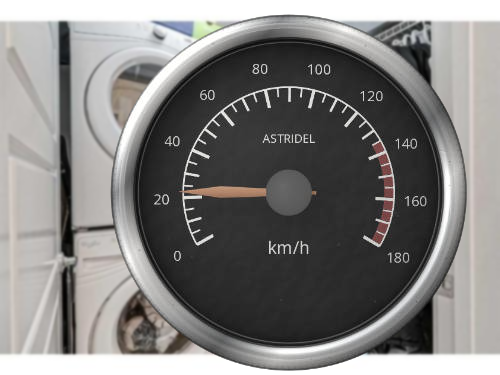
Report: value=22.5 unit=km/h
